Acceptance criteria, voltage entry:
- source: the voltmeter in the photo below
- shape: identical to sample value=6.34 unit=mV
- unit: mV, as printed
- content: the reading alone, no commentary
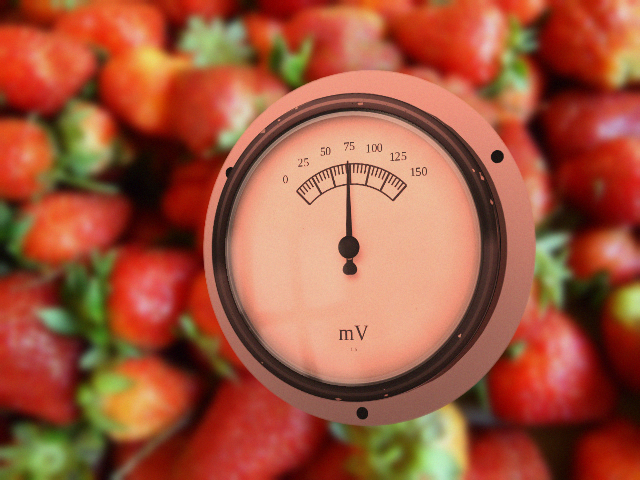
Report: value=75 unit=mV
